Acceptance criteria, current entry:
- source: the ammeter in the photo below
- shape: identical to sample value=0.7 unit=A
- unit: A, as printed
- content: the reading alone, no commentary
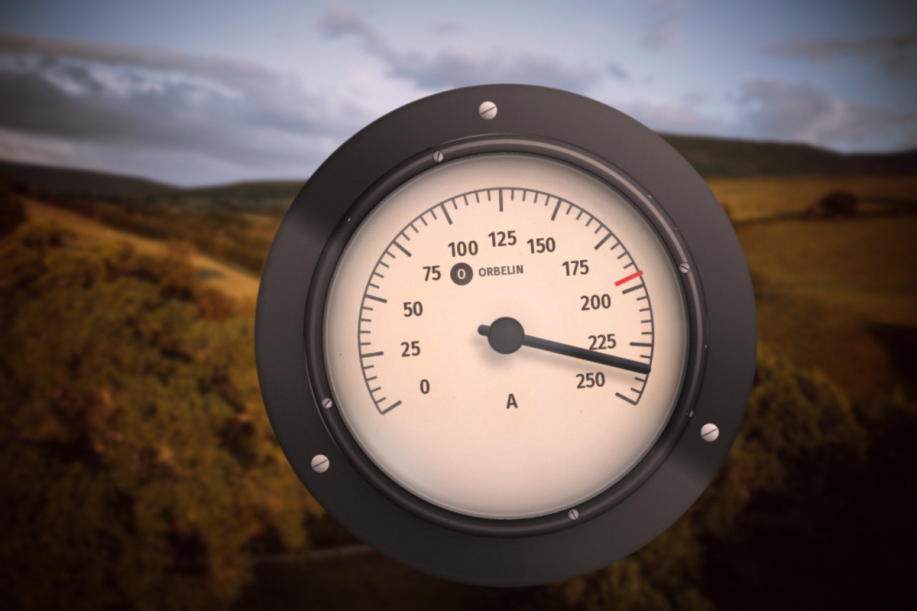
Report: value=235 unit=A
